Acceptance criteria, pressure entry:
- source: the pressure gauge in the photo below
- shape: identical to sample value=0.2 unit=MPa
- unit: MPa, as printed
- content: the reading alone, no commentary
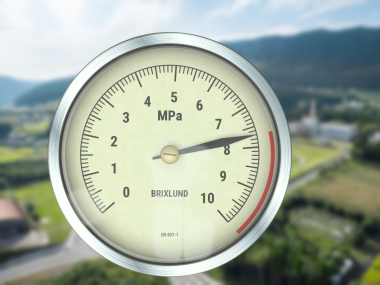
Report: value=7.7 unit=MPa
